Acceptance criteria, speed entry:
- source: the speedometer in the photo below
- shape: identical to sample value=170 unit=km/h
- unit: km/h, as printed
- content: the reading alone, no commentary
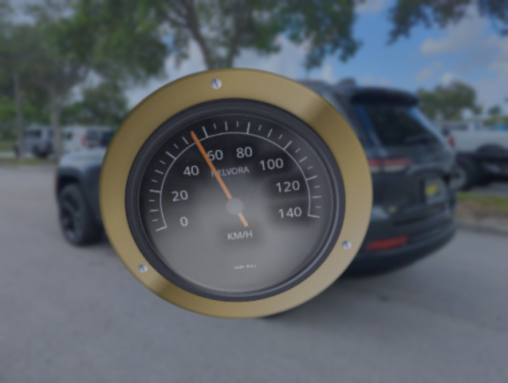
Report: value=55 unit=km/h
